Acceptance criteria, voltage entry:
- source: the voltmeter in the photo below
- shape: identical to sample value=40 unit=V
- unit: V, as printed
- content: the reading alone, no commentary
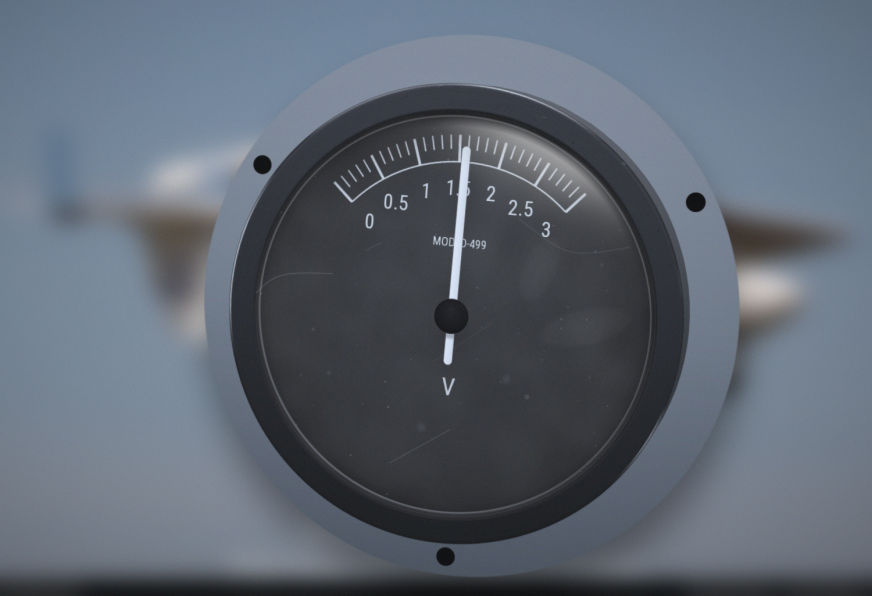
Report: value=1.6 unit=V
